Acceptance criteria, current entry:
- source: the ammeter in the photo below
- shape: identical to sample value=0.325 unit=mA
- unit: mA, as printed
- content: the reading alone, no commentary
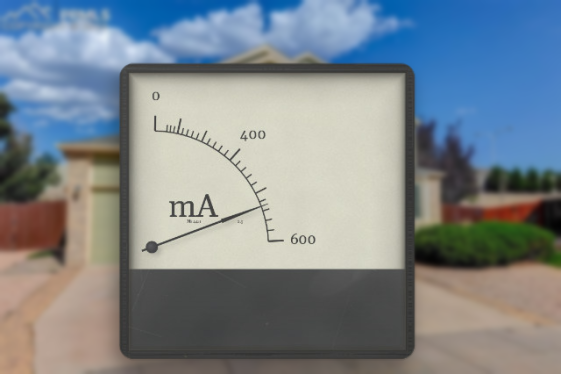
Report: value=530 unit=mA
